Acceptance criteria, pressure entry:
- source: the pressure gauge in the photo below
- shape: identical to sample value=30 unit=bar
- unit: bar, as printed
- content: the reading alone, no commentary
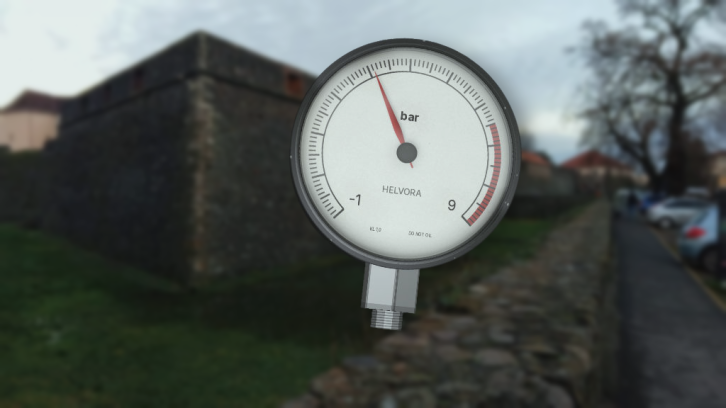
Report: value=3.1 unit=bar
